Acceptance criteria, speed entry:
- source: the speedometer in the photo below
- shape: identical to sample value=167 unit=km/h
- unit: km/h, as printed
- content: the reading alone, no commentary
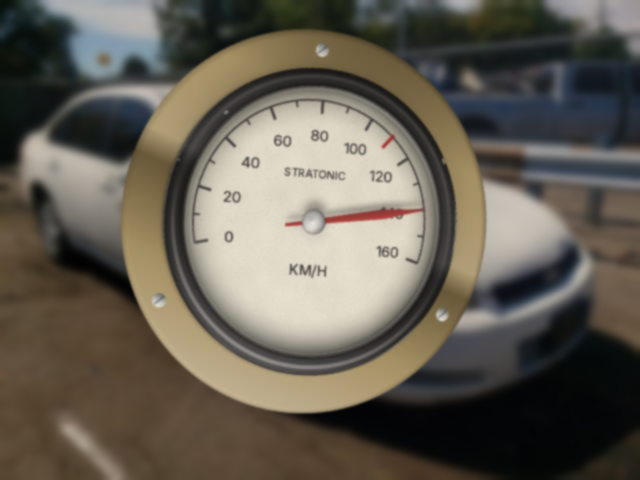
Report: value=140 unit=km/h
